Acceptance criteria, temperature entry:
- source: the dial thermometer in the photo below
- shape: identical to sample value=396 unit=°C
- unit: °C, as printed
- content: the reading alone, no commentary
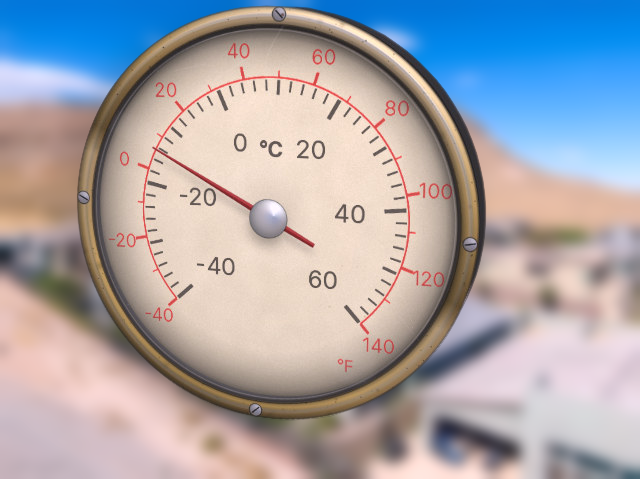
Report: value=-14 unit=°C
